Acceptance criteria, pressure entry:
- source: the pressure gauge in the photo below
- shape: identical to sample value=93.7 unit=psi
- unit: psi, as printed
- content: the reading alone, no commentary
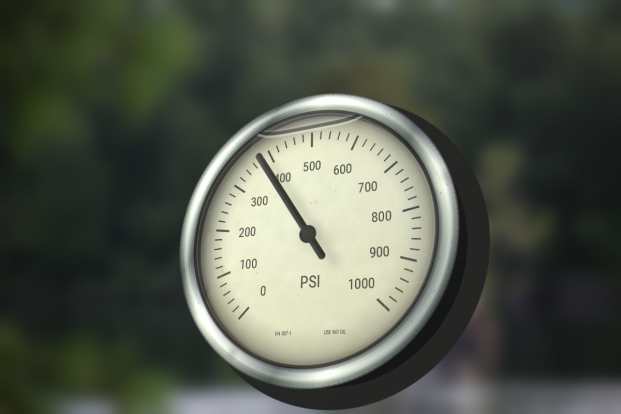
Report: value=380 unit=psi
